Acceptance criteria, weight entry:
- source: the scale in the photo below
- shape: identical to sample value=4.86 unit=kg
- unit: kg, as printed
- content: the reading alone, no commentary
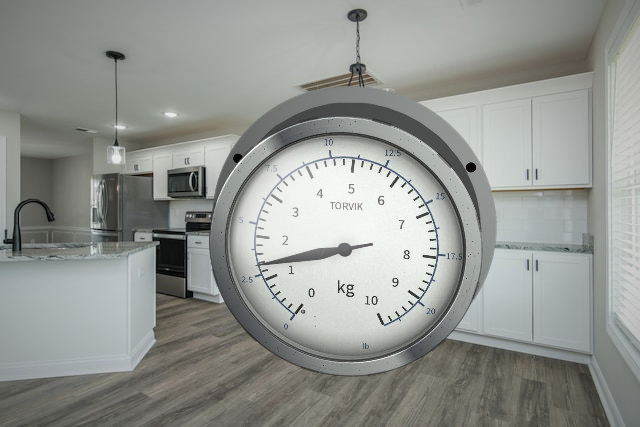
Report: value=1.4 unit=kg
